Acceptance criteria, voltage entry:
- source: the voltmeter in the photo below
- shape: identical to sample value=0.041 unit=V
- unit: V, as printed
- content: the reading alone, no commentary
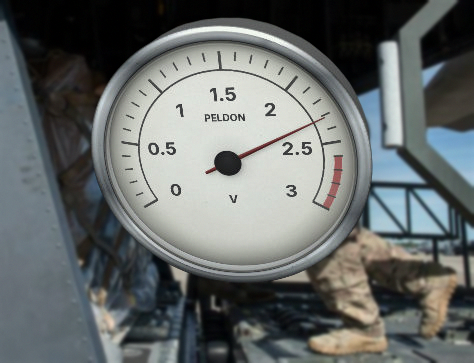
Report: value=2.3 unit=V
